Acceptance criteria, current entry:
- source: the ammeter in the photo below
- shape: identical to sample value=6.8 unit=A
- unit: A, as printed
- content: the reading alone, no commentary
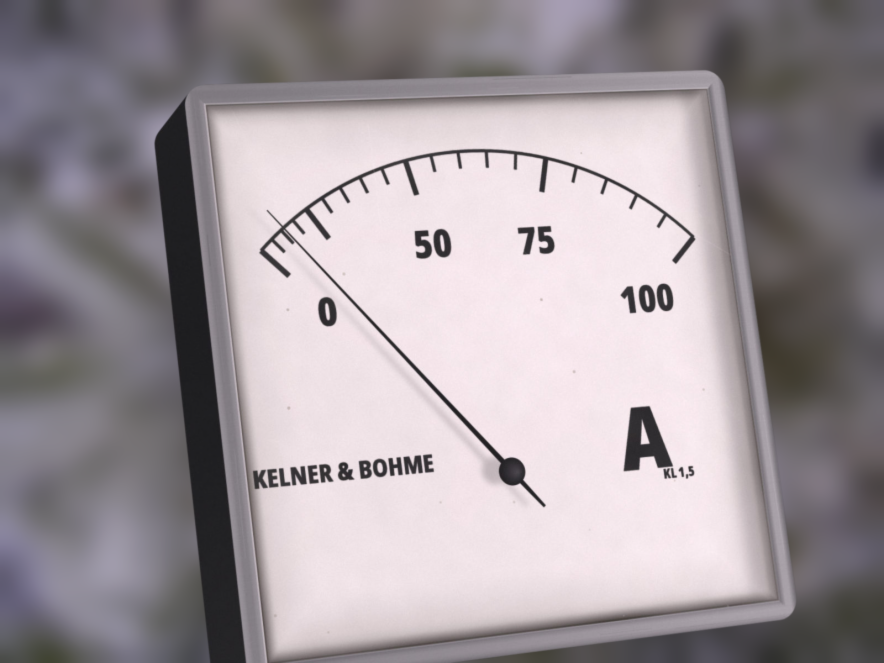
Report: value=15 unit=A
